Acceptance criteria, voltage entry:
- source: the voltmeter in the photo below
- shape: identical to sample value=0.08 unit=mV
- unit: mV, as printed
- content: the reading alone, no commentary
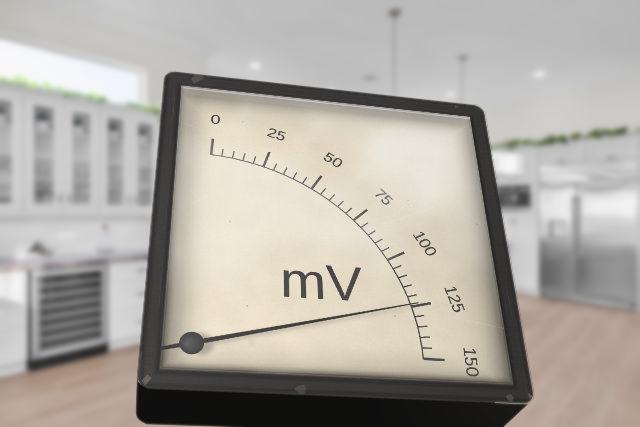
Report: value=125 unit=mV
